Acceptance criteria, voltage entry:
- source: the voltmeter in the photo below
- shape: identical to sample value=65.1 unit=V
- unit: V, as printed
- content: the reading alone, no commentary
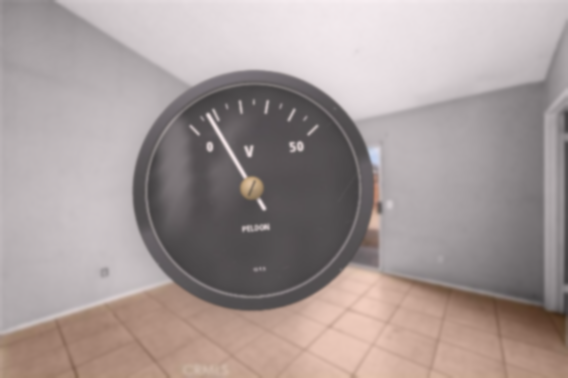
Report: value=7.5 unit=V
